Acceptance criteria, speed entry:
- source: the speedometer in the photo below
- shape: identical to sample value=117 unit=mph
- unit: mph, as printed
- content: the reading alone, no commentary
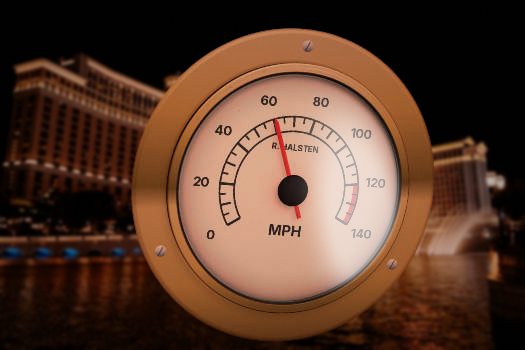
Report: value=60 unit=mph
